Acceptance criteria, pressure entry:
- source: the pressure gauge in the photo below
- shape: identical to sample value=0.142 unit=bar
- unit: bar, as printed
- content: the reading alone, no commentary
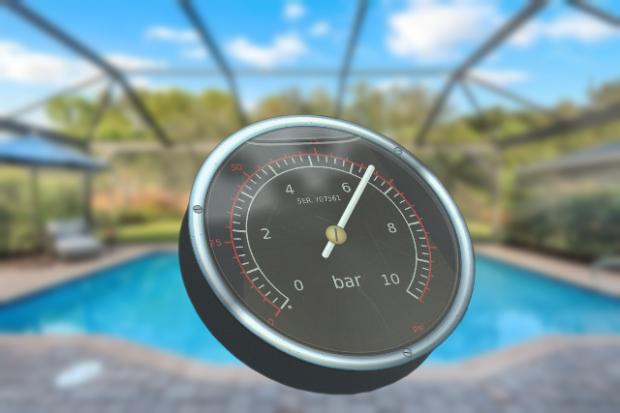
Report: value=6.4 unit=bar
